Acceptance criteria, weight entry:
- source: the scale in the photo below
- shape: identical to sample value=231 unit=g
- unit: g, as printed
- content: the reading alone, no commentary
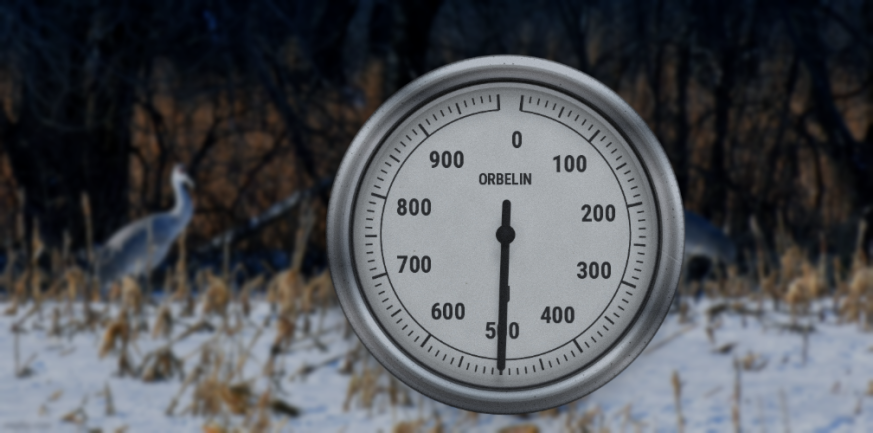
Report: value=500 unit=g
